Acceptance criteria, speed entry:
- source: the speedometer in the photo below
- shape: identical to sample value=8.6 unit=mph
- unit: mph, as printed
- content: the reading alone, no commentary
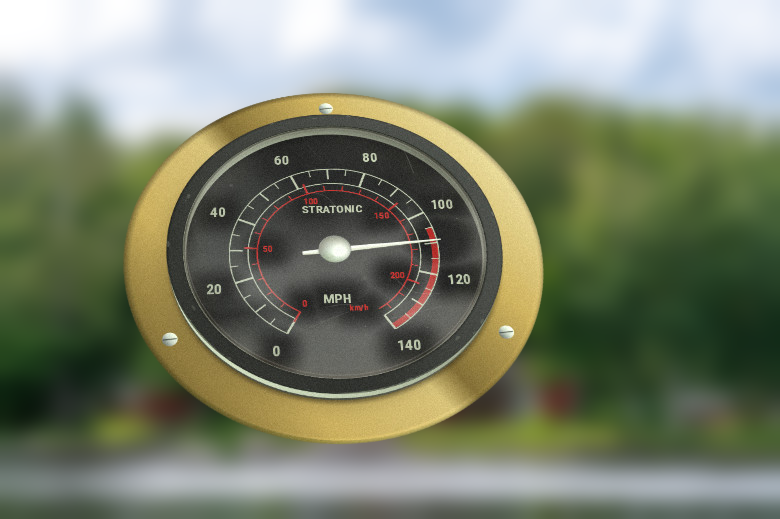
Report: value=110 unit=mph
